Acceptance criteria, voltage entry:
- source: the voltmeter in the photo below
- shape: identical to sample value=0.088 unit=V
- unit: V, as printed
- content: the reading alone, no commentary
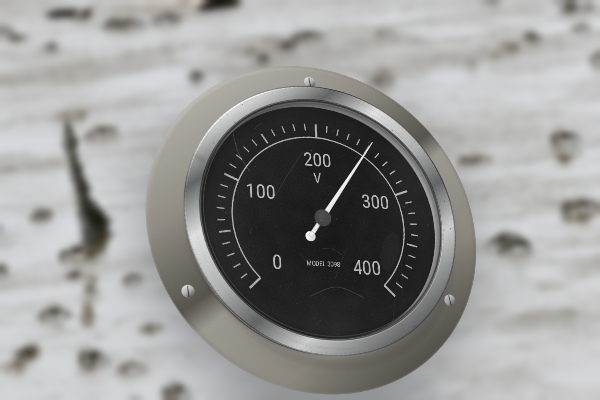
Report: value=250 unit=V
